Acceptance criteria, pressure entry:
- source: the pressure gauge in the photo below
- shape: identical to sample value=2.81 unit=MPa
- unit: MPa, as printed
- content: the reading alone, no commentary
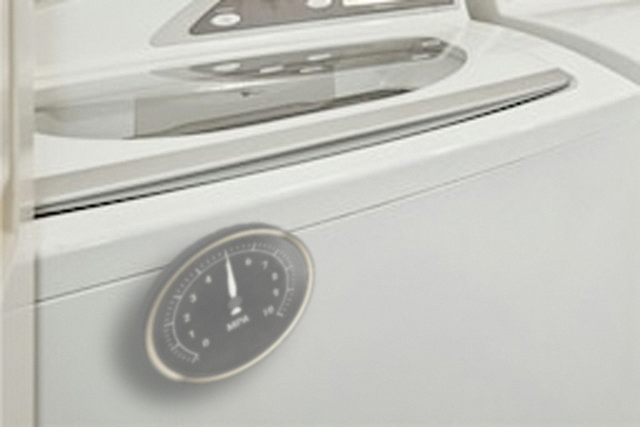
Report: value=5 unit=MPa
